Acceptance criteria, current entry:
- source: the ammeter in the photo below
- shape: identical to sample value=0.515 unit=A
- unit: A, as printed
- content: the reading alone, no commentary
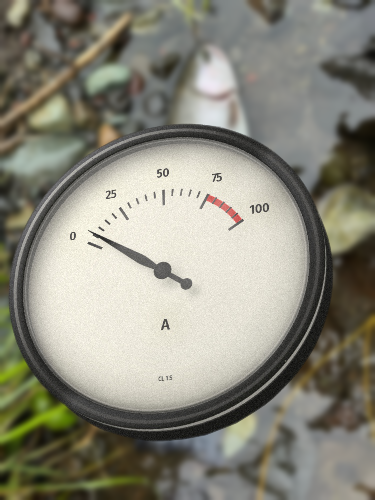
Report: value=5 unit=A
